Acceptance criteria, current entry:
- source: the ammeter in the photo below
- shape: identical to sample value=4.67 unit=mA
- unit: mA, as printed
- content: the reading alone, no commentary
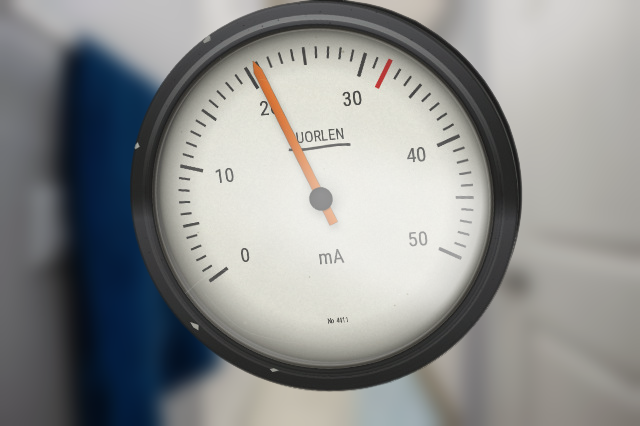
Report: value=21 unit=mA
